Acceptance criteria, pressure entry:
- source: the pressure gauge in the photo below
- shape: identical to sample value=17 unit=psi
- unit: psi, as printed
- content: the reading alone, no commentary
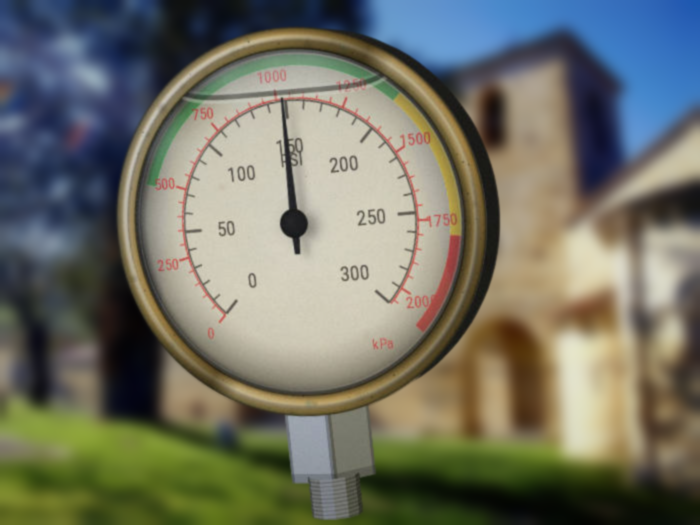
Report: value=150 unit=psi
